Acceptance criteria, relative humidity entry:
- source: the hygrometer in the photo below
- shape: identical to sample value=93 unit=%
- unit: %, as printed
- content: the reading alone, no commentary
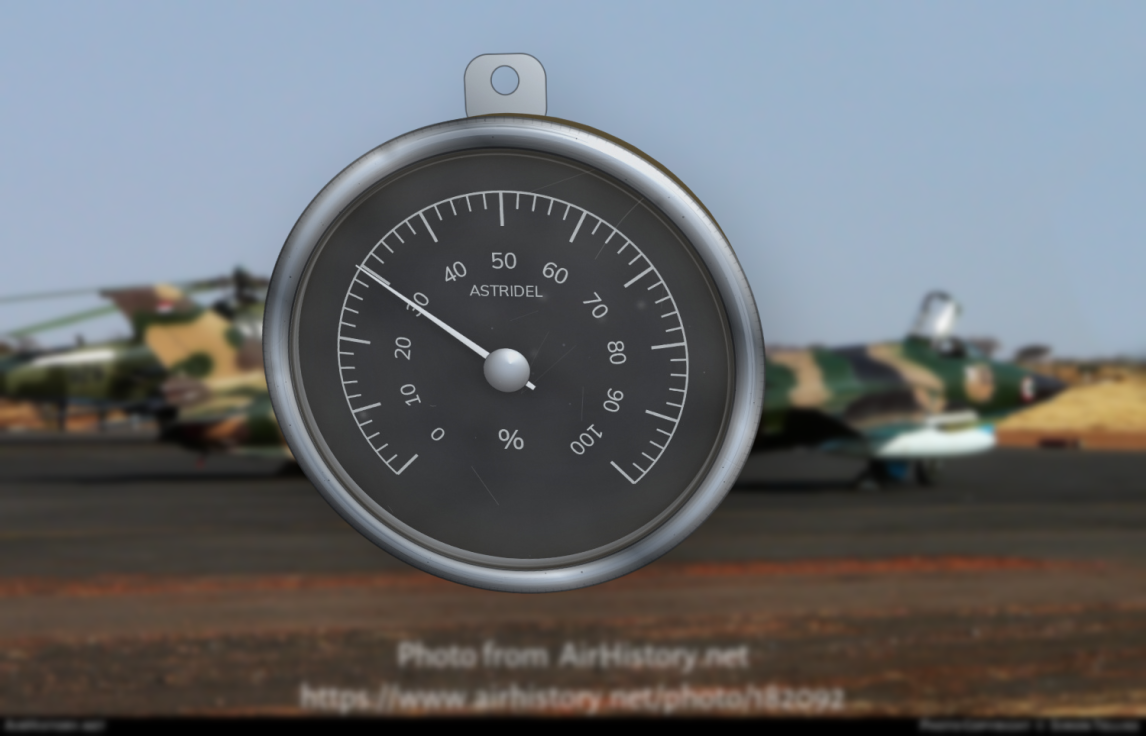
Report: value=30 unit=%
